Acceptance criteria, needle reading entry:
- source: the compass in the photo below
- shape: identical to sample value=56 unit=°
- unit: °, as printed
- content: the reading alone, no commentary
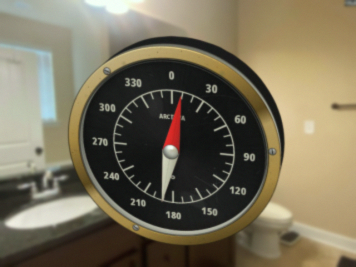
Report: value=10 unit=°
